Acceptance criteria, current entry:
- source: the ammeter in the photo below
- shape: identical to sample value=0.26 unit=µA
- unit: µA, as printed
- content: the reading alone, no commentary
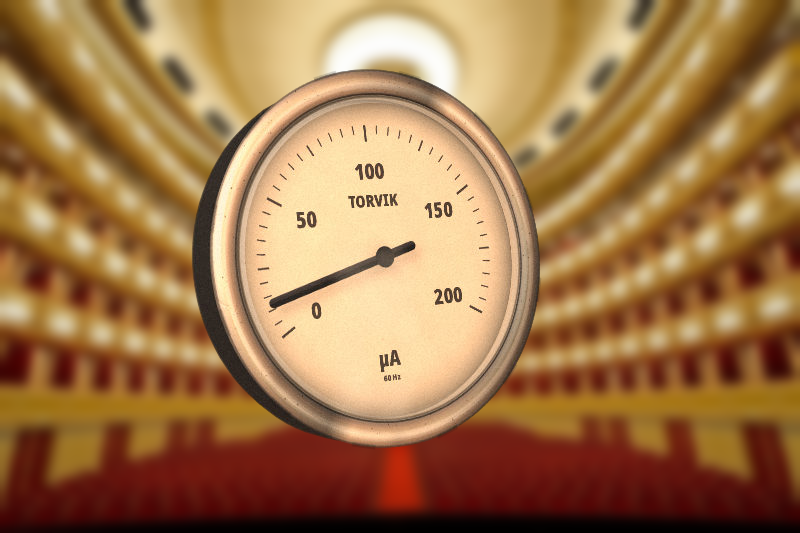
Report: value=12.5 unit=µA
